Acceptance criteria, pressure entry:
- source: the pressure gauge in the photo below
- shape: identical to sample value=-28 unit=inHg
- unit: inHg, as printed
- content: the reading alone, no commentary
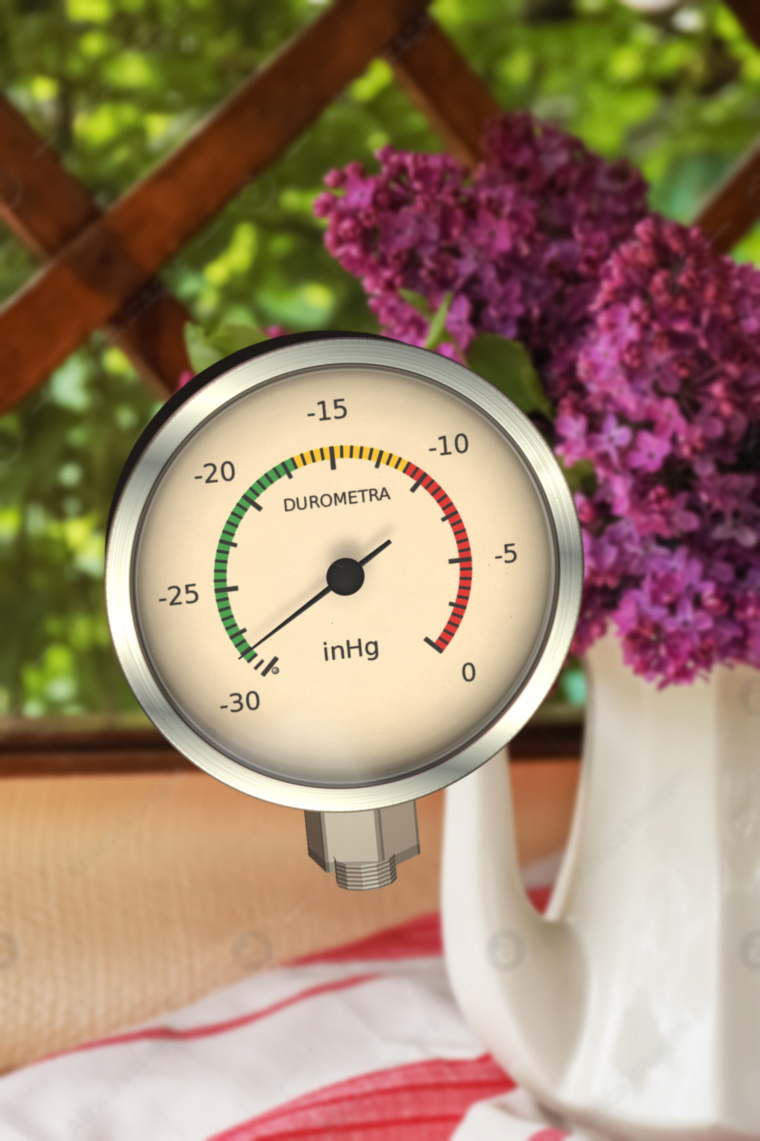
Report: value=-28.5 unit=inHg
